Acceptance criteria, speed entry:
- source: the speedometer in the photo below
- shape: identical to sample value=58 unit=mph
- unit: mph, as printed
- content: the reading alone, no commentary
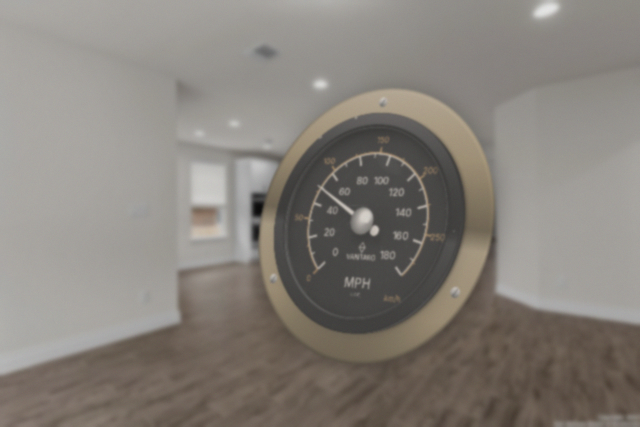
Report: value=50 unit=mph
